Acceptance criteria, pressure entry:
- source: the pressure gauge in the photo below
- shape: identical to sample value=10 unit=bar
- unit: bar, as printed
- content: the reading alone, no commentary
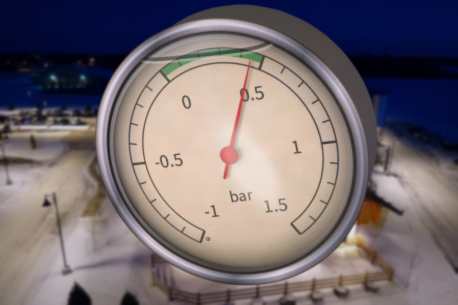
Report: value=0.45 unit=bar
